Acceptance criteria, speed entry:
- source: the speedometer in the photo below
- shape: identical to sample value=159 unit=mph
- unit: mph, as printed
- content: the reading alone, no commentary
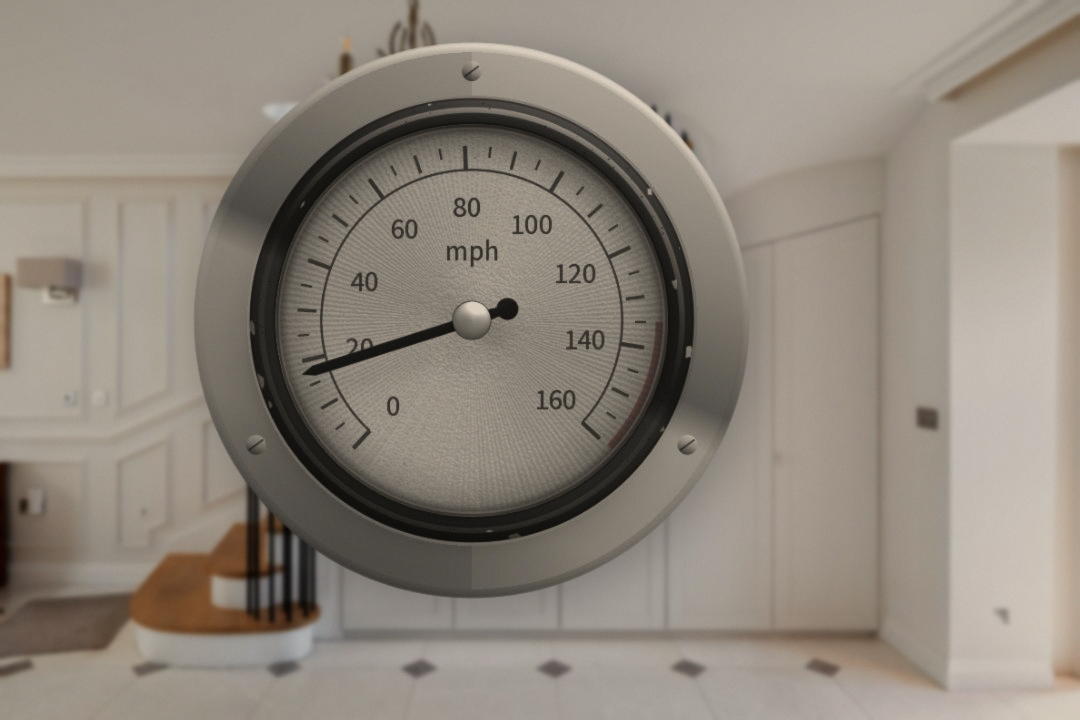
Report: value=17.5 unit=mph
